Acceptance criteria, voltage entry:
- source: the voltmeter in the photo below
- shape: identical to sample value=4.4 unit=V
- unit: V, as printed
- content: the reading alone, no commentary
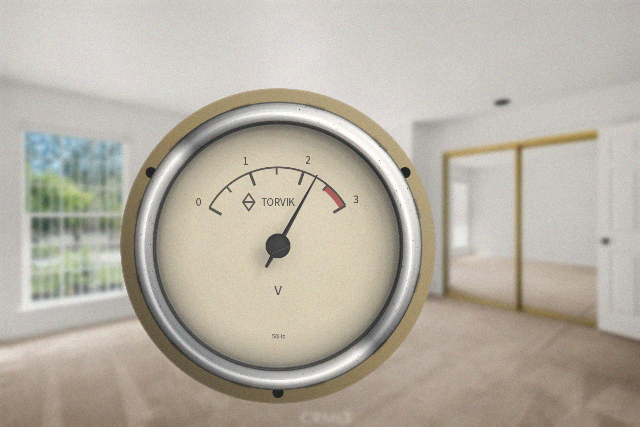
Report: value=2.25 unit=V
